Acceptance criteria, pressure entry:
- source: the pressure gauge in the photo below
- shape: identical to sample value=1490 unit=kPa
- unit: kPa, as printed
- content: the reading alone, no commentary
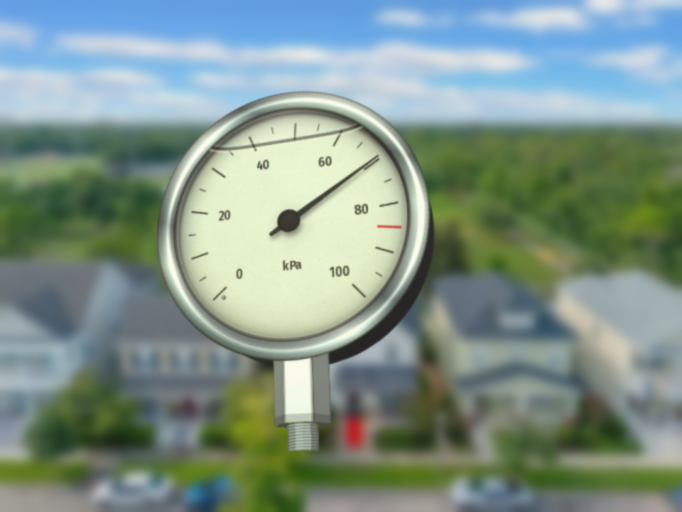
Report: value=70 unit=kPa
